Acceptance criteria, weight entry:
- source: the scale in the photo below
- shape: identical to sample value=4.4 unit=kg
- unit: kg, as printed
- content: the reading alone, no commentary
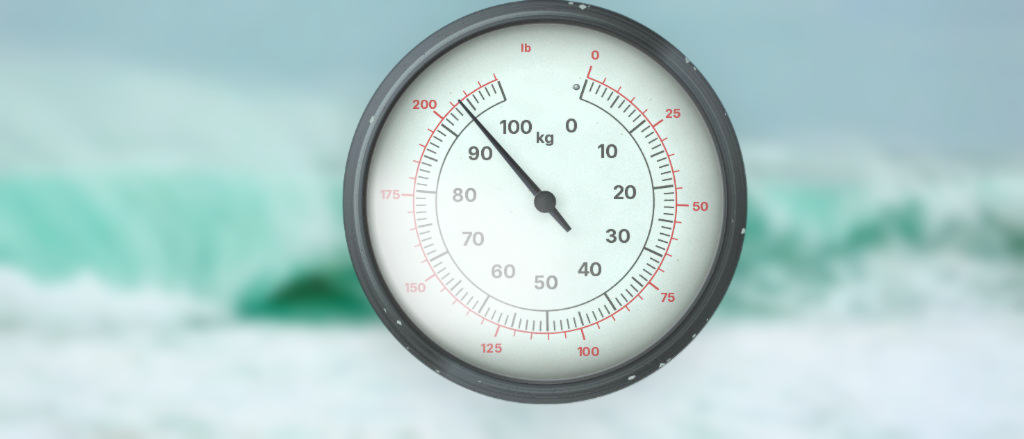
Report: value=94 unit=kg
